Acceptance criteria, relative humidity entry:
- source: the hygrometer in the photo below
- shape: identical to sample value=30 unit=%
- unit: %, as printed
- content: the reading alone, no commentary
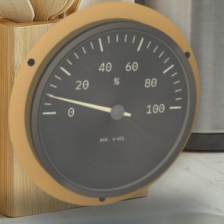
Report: value=8 unit=%
